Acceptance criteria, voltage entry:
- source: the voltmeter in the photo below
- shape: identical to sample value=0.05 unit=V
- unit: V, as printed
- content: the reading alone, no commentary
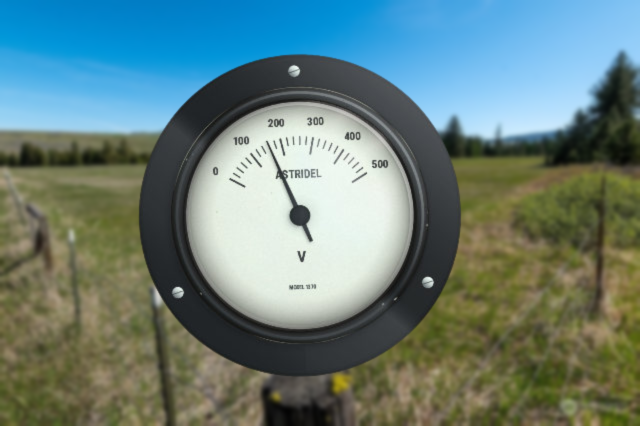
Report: value=160 unit=V
